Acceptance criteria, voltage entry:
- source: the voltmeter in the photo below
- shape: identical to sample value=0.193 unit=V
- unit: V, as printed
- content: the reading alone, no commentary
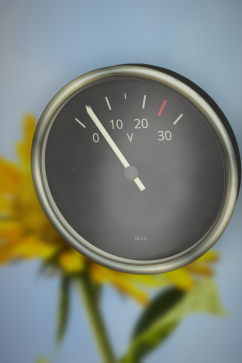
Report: value=5 unit=V
